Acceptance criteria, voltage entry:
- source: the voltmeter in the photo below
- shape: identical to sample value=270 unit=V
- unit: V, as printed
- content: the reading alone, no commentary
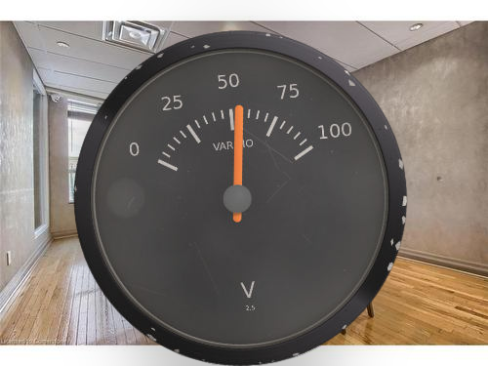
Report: value=55 unit=V
